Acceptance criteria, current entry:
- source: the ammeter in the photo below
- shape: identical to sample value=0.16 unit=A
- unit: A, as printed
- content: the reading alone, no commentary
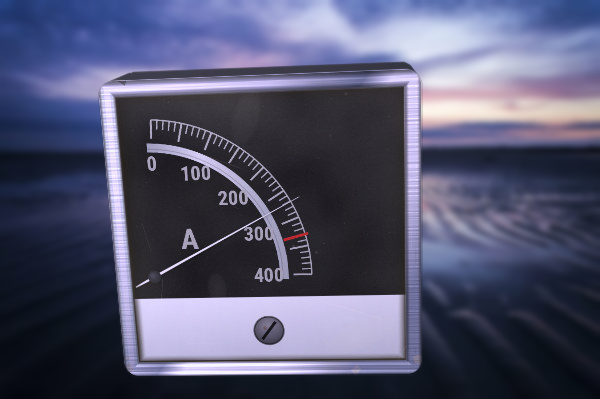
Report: value=270 unit=A
